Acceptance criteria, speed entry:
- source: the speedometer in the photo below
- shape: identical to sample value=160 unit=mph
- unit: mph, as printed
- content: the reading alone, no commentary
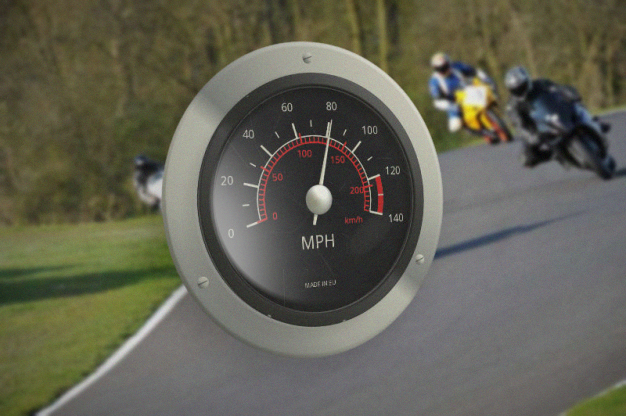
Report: value=80 unit=mph
